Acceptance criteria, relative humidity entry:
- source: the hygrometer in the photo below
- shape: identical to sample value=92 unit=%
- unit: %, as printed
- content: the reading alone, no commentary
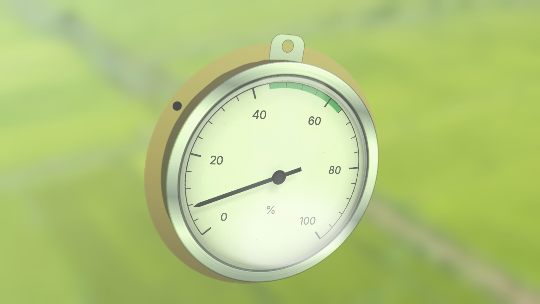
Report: value=8 unit=%
